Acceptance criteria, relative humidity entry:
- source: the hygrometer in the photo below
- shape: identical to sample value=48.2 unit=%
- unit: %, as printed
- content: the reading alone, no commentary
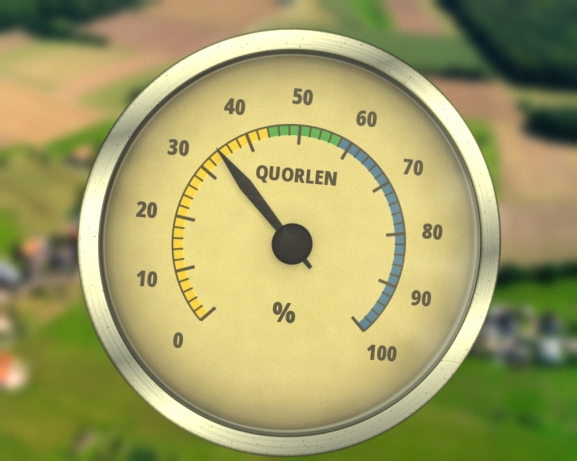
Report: value=34 unit=%
